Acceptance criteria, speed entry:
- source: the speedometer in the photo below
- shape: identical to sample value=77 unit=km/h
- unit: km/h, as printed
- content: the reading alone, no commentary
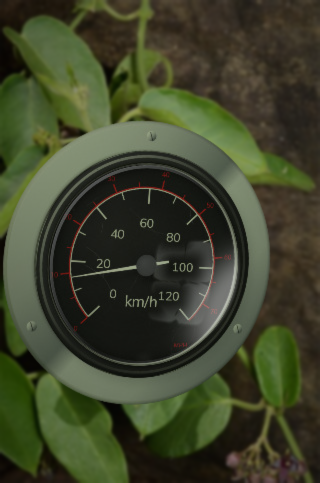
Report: value=15 unit=km/h
